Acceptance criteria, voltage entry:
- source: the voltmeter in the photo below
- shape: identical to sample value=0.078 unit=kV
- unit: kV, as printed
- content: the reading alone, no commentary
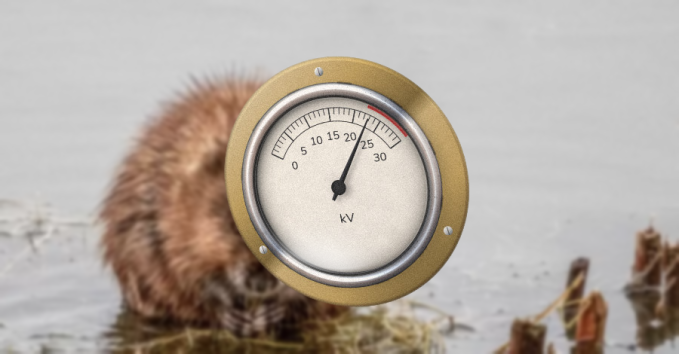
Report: value=23 unit=kV
